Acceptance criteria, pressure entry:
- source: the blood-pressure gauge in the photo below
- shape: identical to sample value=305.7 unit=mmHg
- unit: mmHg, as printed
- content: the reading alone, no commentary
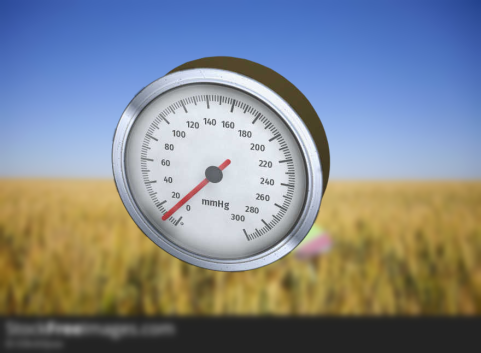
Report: value=10 unit=mmHg
